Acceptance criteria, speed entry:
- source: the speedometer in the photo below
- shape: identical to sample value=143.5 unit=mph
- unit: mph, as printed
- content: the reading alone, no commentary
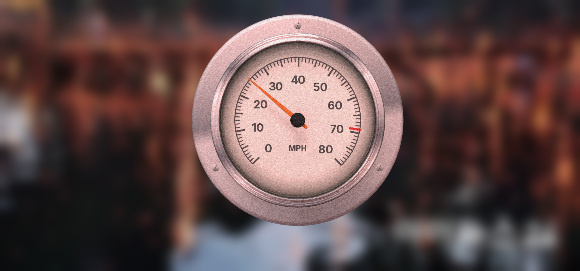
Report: value=25 unit=mph
